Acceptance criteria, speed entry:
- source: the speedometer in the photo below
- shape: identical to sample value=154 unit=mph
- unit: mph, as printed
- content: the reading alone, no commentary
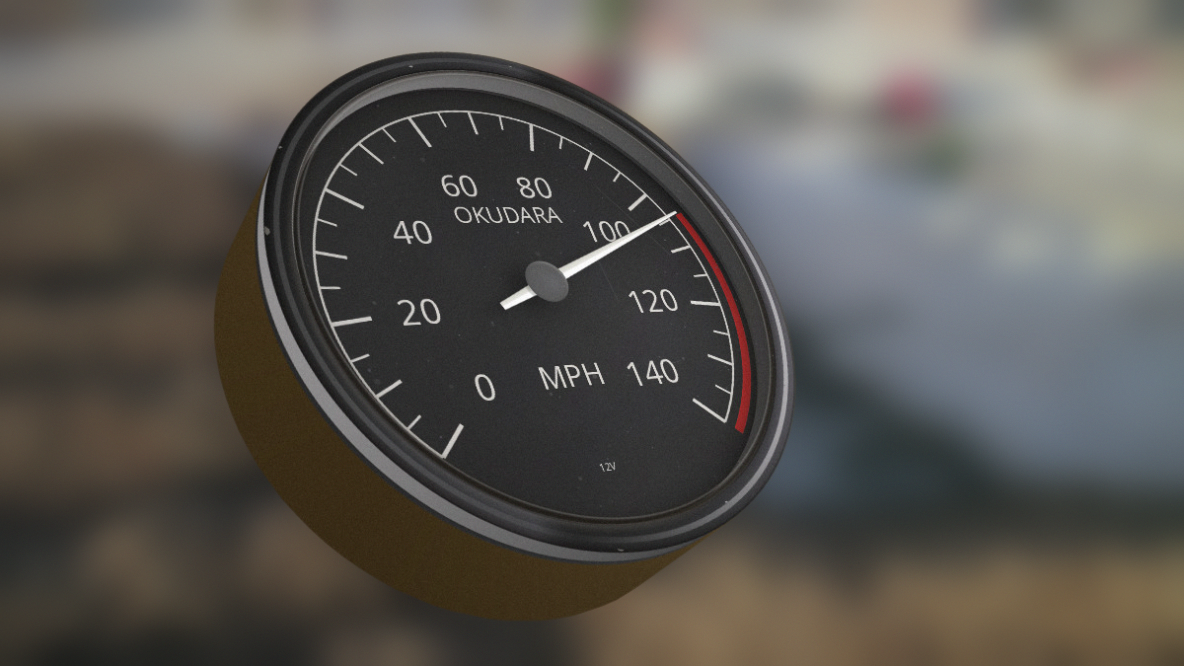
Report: value=105 unit=mph
